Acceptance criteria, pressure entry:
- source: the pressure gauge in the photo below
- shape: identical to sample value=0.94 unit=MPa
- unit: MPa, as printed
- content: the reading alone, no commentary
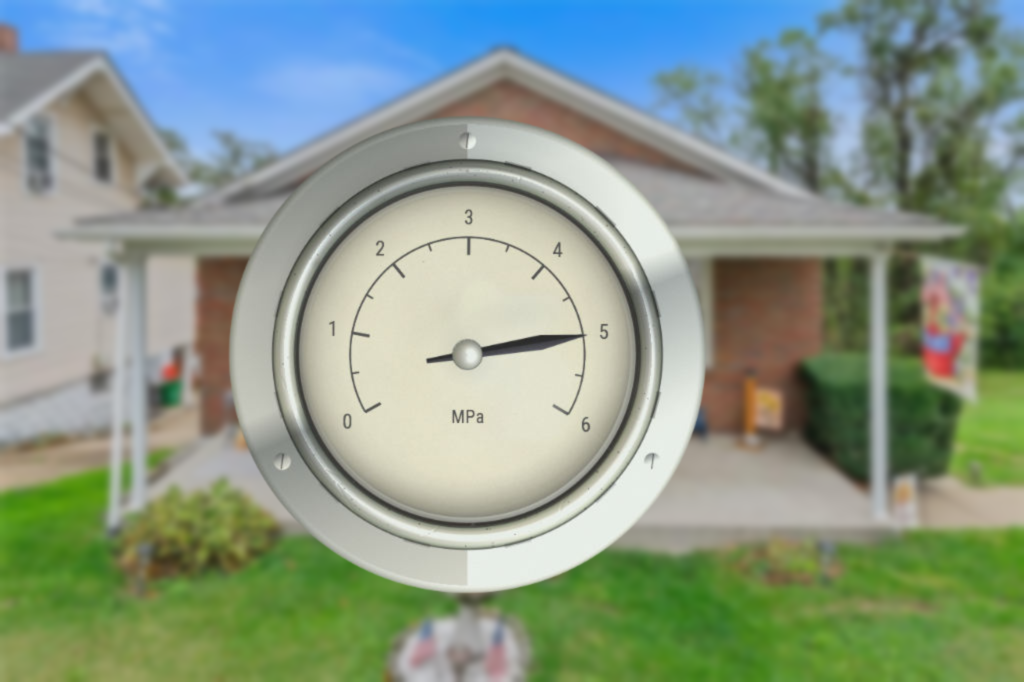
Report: value=5 unit=MPa
